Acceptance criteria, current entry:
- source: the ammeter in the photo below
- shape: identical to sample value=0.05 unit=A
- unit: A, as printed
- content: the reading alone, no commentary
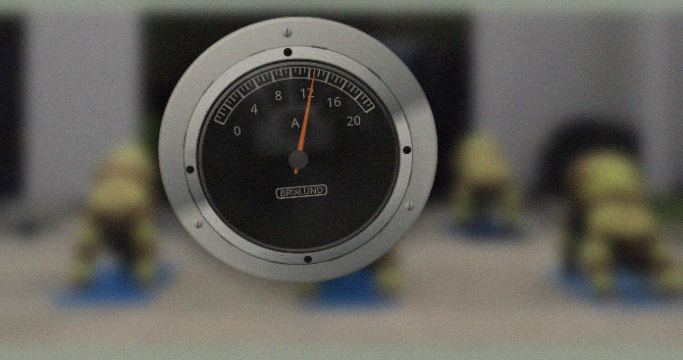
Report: value=12.5 unit=A
